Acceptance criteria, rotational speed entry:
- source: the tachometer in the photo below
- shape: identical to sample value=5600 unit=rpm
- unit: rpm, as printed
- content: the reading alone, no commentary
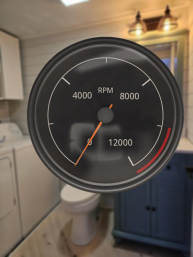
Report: value=0 unit=rpm
